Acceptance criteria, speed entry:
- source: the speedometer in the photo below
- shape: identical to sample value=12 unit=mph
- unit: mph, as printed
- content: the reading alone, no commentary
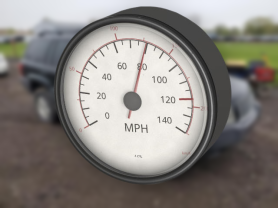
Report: value=80 unit=mph
